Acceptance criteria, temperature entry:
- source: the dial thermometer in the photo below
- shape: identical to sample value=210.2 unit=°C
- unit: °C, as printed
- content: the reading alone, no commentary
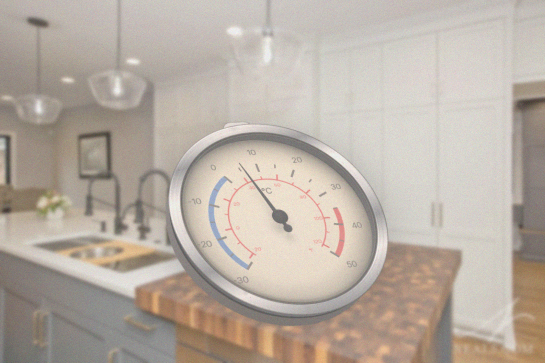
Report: value=5 unit=°C
